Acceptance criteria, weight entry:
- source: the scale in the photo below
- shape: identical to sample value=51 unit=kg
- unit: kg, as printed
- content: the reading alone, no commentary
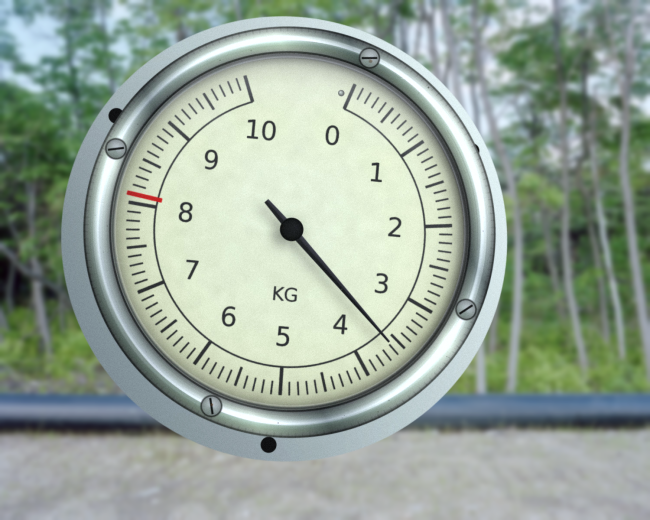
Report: value=3.6 unit=kg
